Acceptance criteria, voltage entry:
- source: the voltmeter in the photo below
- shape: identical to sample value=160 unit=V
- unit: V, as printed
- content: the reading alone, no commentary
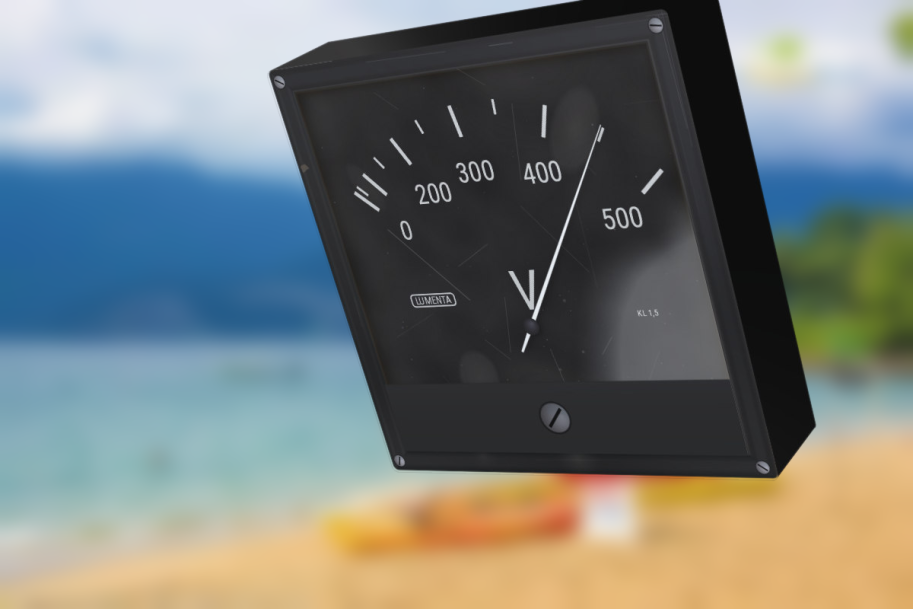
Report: value=450 unit=V
